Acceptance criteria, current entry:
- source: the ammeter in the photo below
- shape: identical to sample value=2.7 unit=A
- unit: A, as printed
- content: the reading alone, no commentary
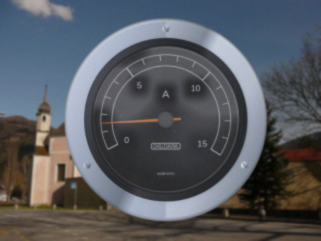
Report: value=1.5 unit=A
